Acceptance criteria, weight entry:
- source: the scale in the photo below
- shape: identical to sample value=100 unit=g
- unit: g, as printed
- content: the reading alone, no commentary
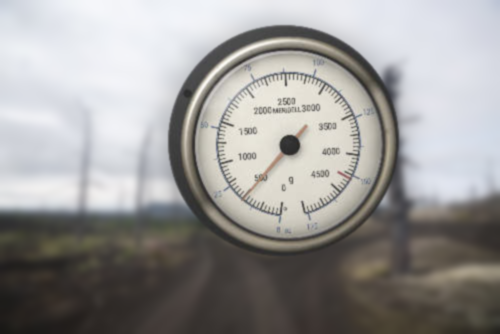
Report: value=500 unit=g
